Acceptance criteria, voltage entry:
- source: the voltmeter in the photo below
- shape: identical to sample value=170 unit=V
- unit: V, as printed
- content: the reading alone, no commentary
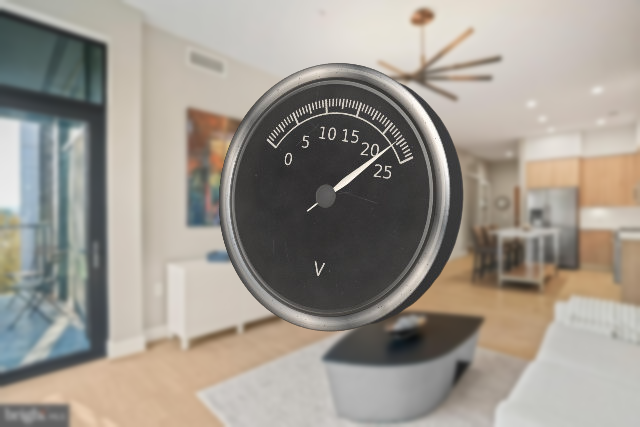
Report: value=22.5 unit=V
